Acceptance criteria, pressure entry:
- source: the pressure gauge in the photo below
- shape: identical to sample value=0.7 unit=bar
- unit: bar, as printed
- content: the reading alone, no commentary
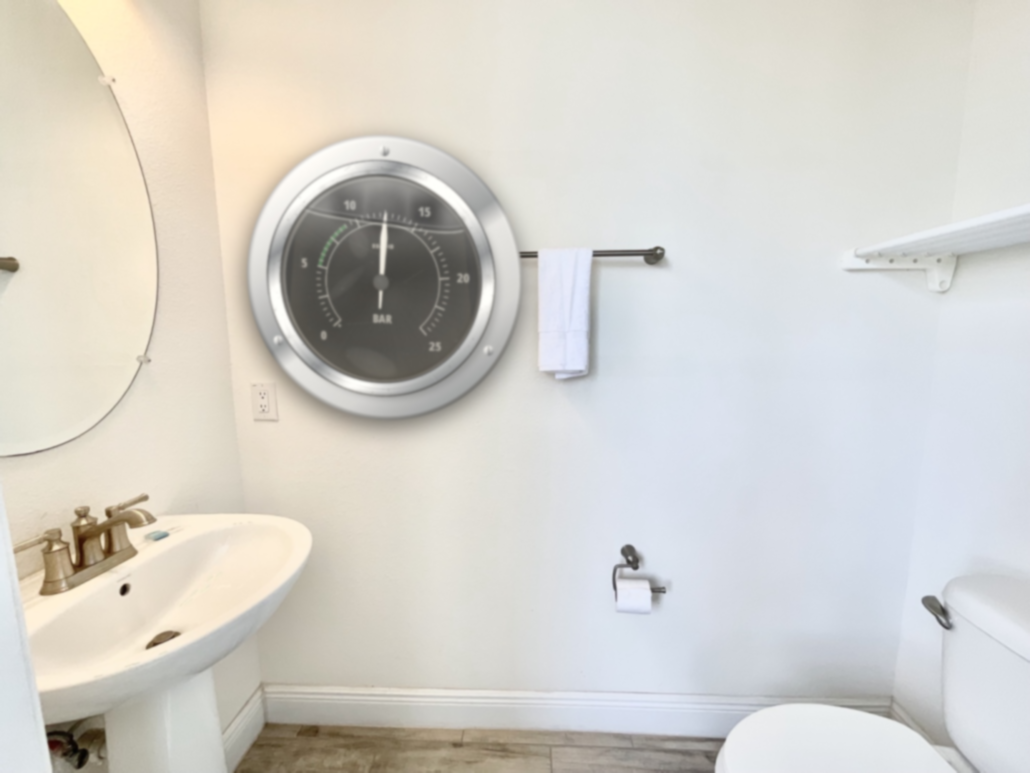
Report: value=12.5 unit=bar
